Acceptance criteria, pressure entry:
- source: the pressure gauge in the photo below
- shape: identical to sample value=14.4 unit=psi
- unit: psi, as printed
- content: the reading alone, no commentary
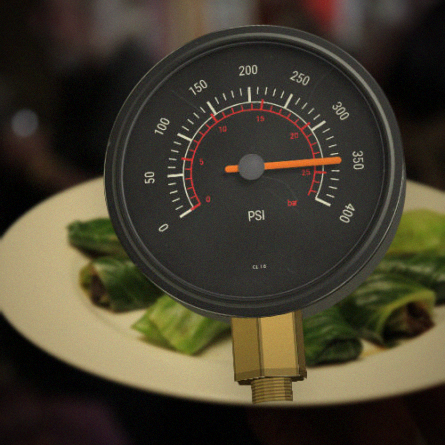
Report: value=350 unit=psi
